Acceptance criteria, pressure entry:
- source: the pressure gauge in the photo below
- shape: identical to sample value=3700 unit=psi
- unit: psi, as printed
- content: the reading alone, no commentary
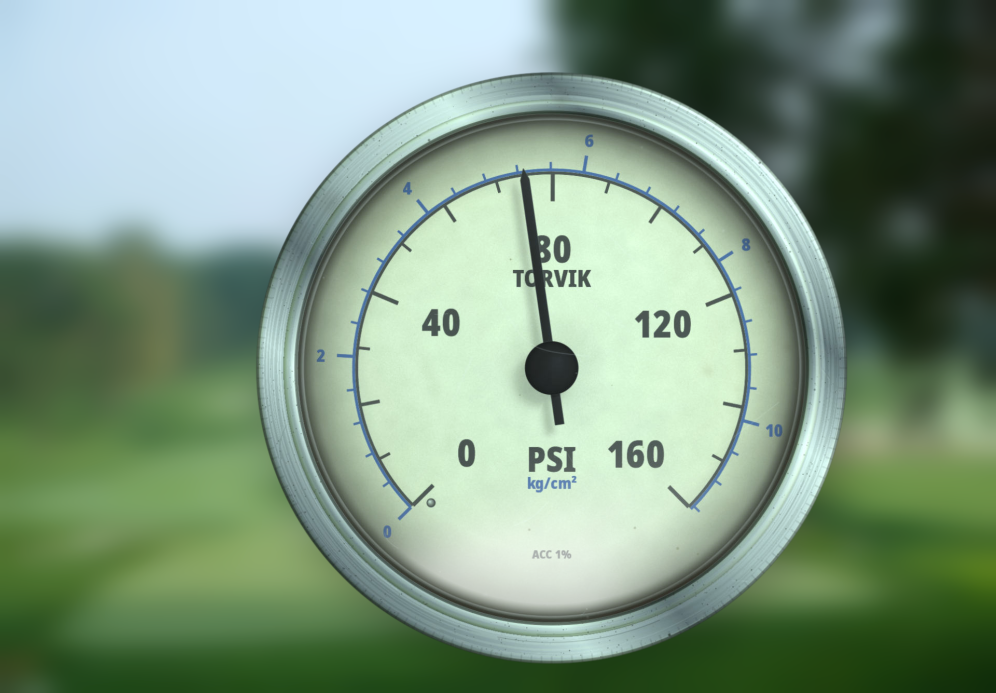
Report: value=75 unit=psi
